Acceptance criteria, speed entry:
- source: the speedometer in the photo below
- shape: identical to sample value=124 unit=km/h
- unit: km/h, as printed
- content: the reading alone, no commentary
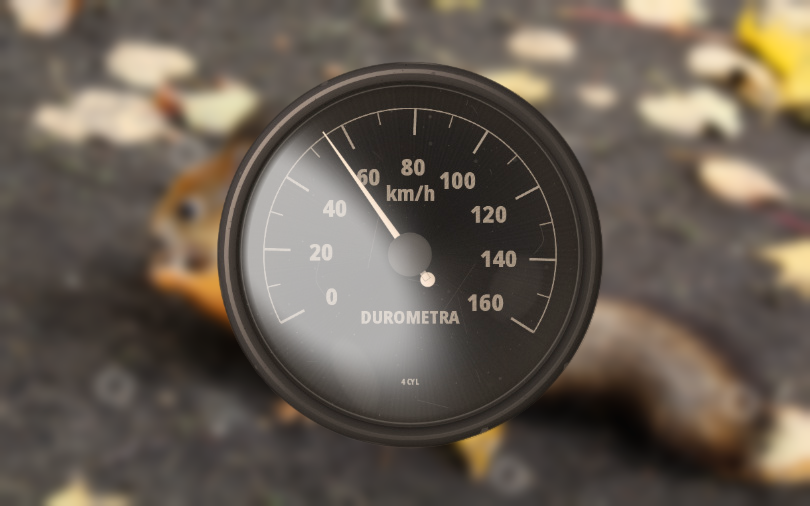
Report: value=55 unit=km/h
